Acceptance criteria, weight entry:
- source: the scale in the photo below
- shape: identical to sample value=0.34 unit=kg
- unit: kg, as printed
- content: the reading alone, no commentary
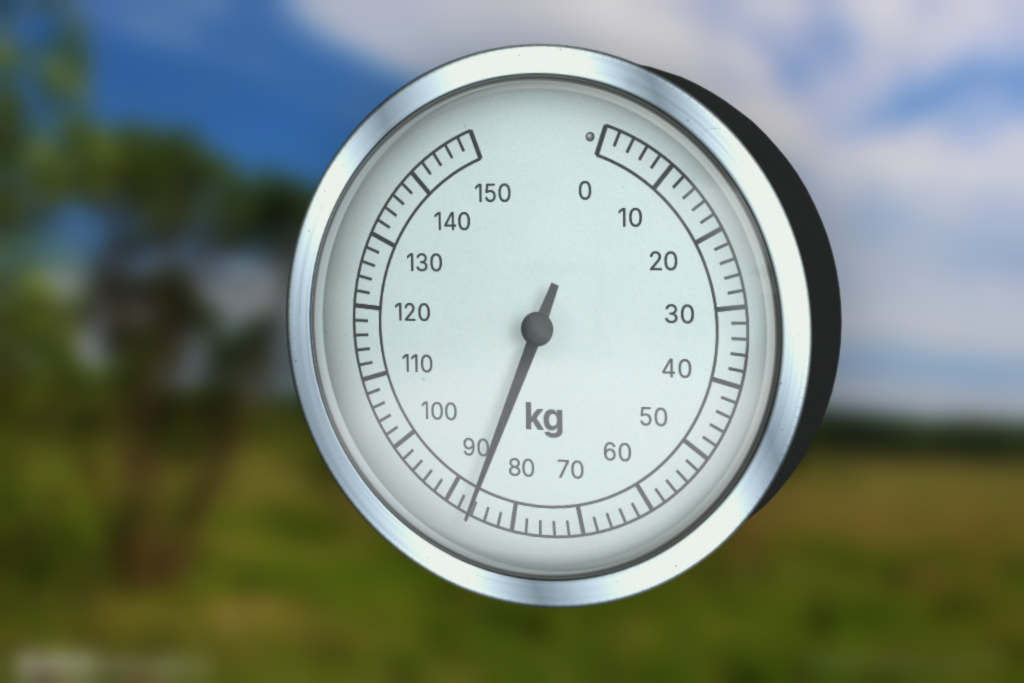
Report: value=86 unit=kg
